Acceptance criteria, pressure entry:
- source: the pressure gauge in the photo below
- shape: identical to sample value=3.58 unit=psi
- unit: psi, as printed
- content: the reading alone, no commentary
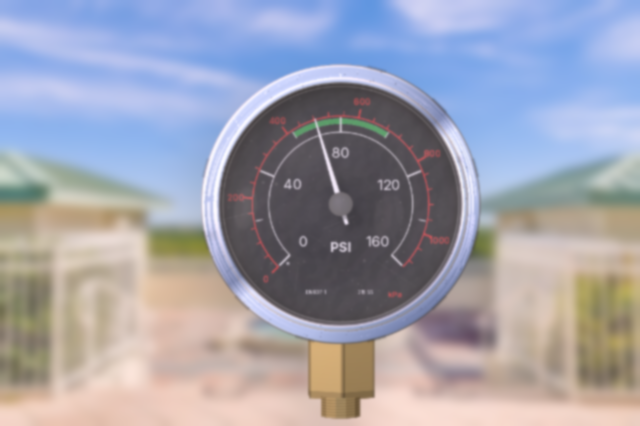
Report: value=70 unit=psi
